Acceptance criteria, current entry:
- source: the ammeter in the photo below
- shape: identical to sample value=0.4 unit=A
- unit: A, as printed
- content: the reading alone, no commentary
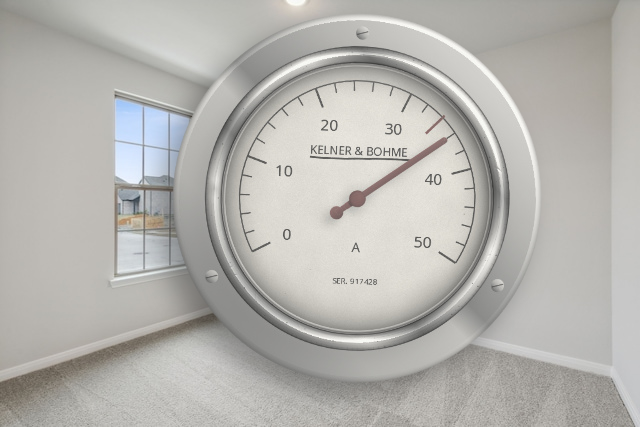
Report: value=36 unit=A
